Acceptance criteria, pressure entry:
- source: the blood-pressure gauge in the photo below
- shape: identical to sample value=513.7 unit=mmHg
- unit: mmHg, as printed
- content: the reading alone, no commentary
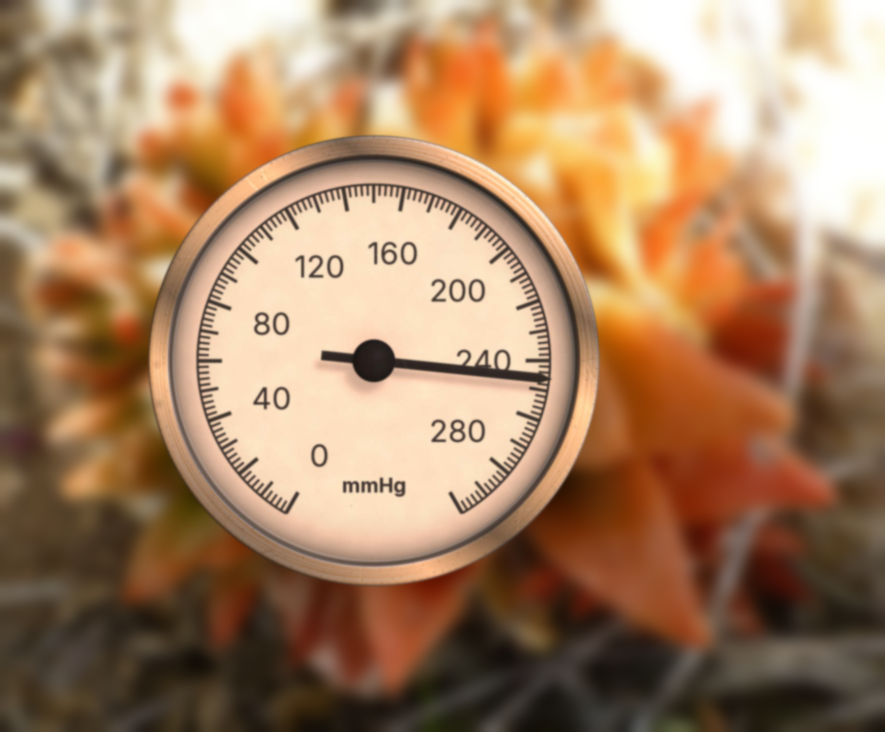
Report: value=246 unit=mmHg
